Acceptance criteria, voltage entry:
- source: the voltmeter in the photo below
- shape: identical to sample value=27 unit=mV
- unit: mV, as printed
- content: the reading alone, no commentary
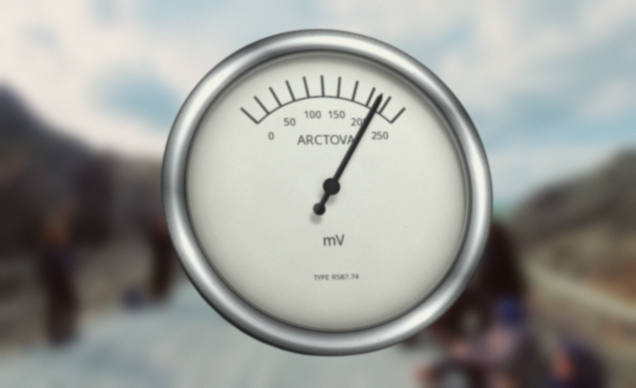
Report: value=212.5 unit=mV
